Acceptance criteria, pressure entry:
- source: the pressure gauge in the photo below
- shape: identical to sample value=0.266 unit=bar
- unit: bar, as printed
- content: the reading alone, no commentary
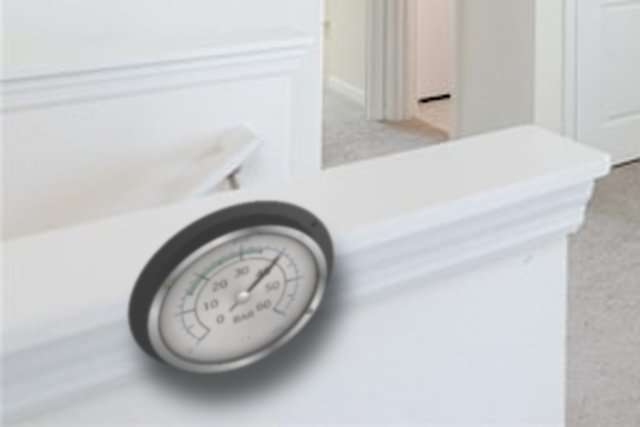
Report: value=40 unit=bar
